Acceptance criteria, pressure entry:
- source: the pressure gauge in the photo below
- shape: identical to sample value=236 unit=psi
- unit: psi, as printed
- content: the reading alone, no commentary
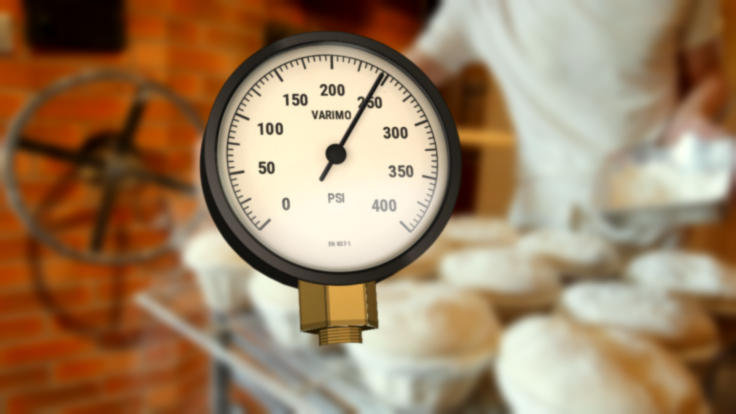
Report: value=245 unit=psi
